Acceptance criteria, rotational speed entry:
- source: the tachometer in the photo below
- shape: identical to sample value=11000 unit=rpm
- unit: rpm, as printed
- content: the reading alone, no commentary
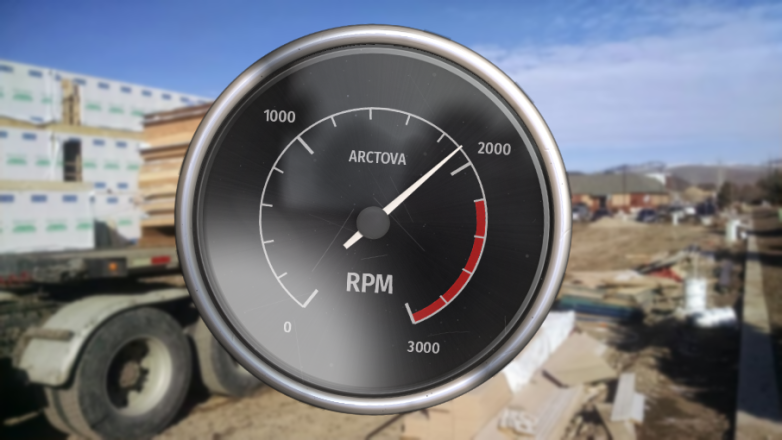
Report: value=1900 unit=rpm
